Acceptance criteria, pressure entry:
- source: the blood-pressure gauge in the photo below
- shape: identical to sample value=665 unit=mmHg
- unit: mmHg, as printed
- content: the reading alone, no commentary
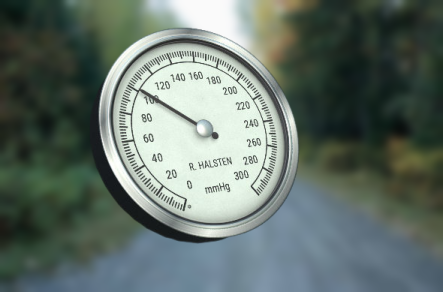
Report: value=100 unit=mmHg
